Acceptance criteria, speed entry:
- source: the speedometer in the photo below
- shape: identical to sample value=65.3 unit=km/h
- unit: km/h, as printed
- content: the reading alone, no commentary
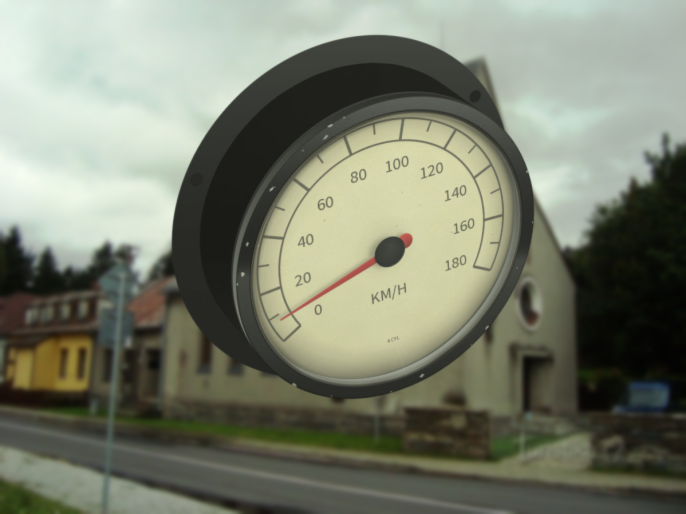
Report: value=10 unit=km/h
